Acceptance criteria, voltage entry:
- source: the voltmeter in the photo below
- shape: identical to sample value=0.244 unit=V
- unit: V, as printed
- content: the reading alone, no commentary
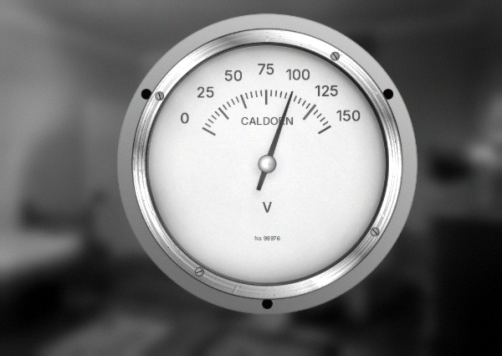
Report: value=100 unit=V
